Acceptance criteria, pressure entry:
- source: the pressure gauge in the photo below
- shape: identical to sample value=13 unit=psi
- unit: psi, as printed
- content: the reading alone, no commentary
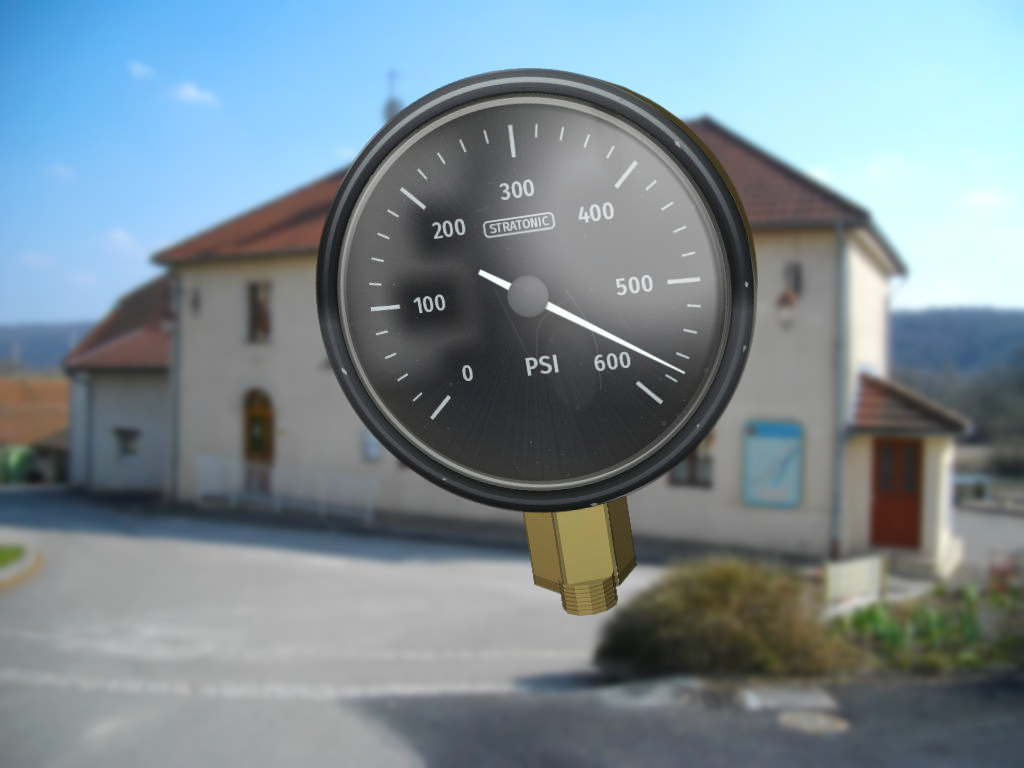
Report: value=570 unit=psi
